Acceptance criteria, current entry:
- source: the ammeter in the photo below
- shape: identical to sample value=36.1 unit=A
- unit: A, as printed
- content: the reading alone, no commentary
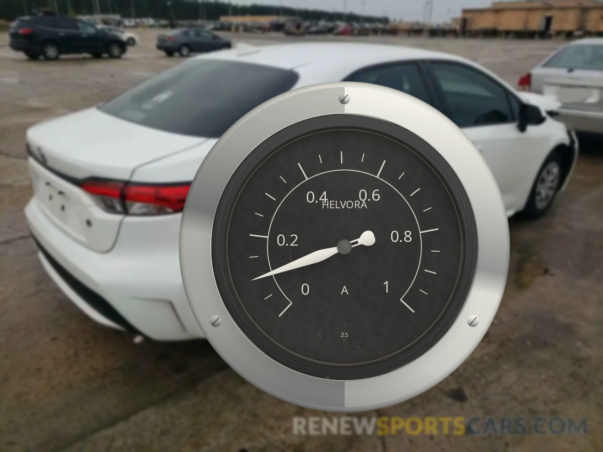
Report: value=0.1 unit=A
